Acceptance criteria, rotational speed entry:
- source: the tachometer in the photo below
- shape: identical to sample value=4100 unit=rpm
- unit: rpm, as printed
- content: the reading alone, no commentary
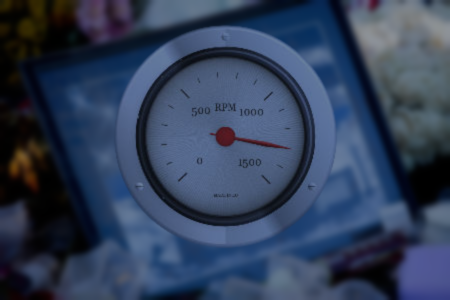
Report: value=1300 unit=rpm
